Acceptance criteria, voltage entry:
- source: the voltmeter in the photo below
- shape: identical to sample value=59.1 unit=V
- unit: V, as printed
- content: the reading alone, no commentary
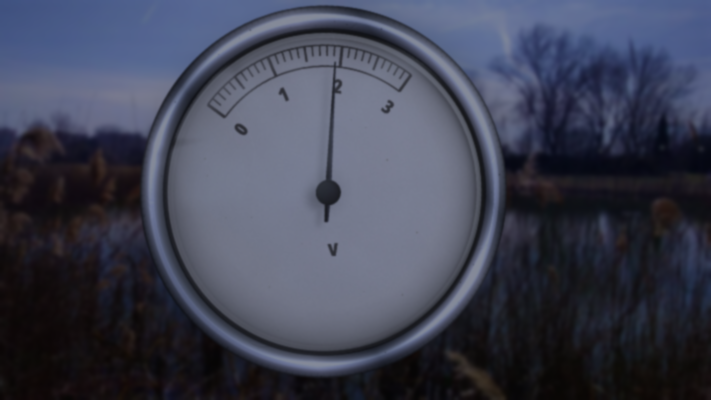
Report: value=1.9 unit=V
